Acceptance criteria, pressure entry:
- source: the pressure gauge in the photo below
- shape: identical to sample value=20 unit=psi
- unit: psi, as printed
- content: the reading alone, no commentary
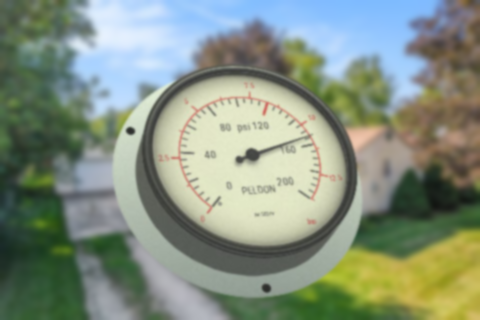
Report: value=155 unit=psi
